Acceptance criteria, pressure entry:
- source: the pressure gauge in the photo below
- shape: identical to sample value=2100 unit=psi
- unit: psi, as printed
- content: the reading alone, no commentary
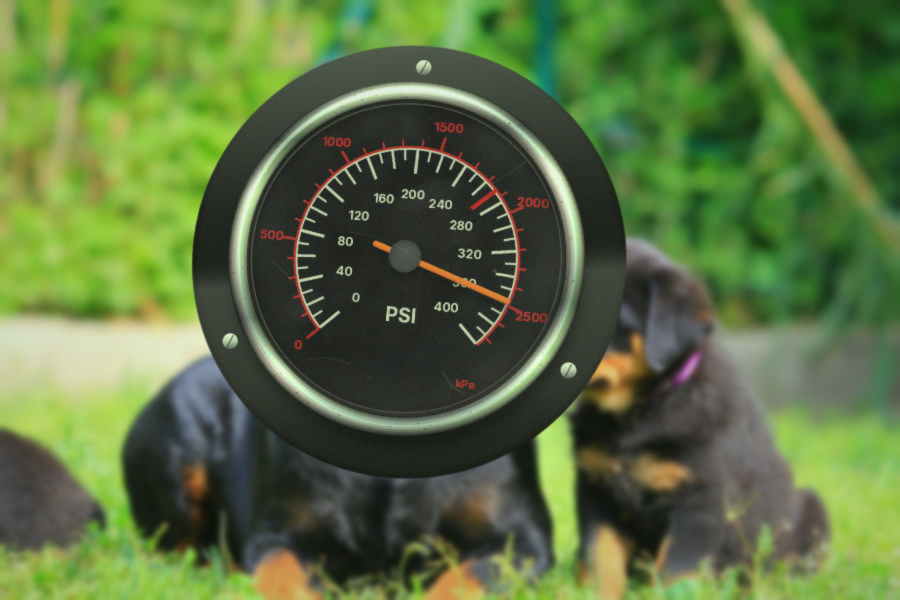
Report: value=360 unit=psi
